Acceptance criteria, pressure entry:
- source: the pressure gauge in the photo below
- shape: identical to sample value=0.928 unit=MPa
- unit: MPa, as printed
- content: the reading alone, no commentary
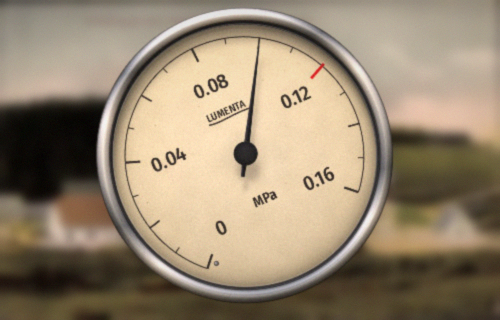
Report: value=0.1 unit=MPa
